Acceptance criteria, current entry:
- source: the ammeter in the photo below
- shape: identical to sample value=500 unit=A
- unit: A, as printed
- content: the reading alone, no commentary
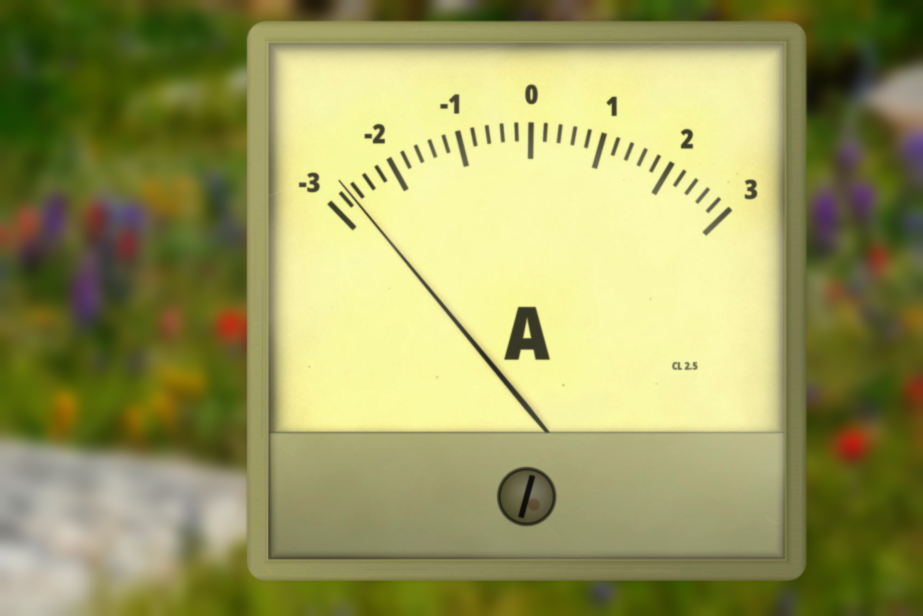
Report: value=-2.7 unit=A
